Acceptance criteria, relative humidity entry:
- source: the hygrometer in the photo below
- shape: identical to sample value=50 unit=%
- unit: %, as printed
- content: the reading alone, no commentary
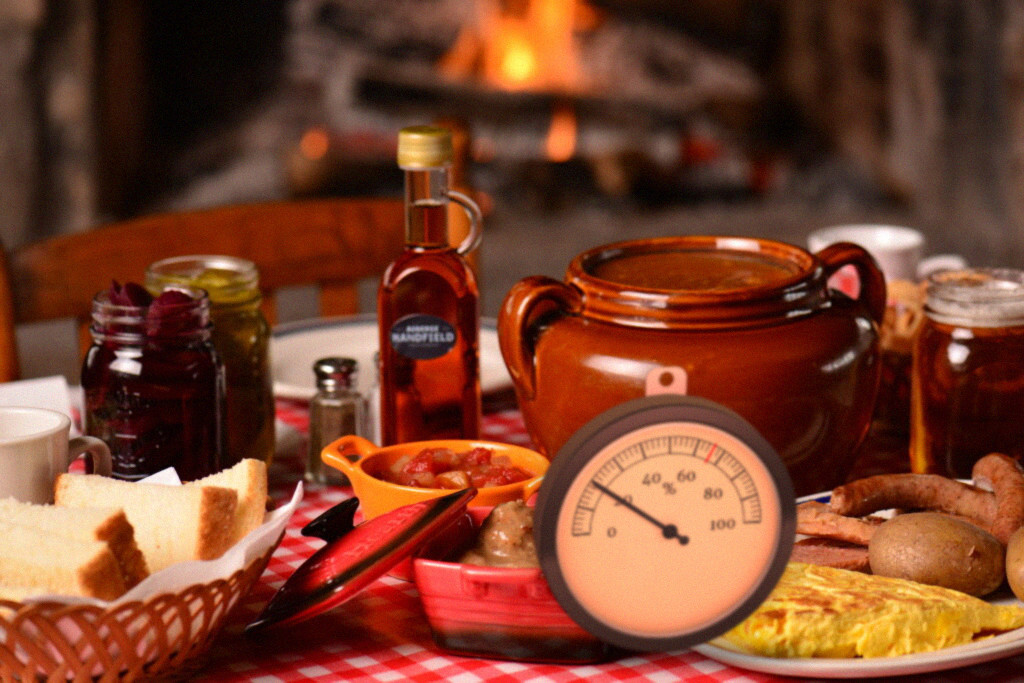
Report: value=20 unit=%
